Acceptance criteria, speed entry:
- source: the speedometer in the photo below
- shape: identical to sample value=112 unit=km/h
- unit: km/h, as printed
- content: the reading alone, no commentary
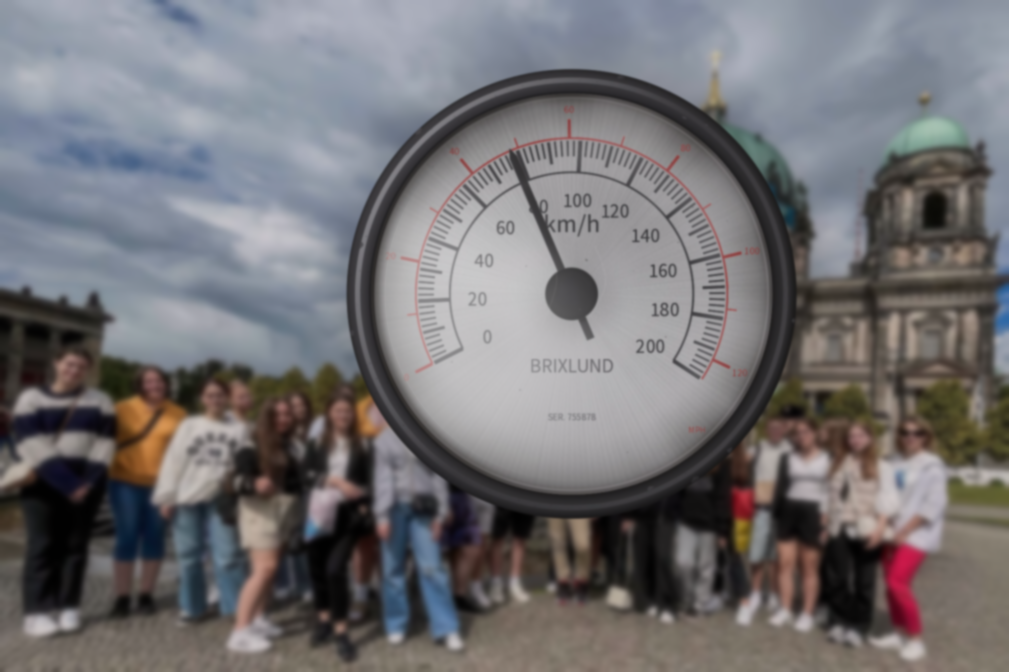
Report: value=78 unit=km/h
